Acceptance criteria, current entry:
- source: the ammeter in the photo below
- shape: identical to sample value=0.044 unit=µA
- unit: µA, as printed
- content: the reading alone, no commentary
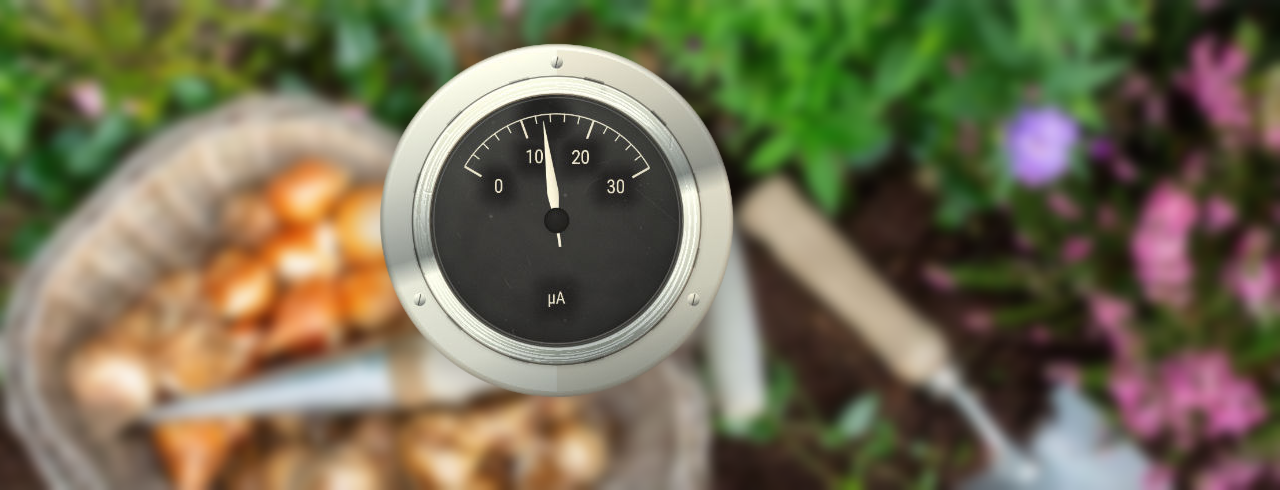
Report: value=13 unit=µA
